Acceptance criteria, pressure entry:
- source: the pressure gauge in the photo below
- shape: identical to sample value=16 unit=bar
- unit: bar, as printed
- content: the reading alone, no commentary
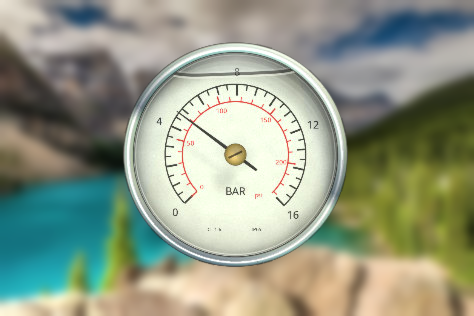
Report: value=4.75 unit=bar
